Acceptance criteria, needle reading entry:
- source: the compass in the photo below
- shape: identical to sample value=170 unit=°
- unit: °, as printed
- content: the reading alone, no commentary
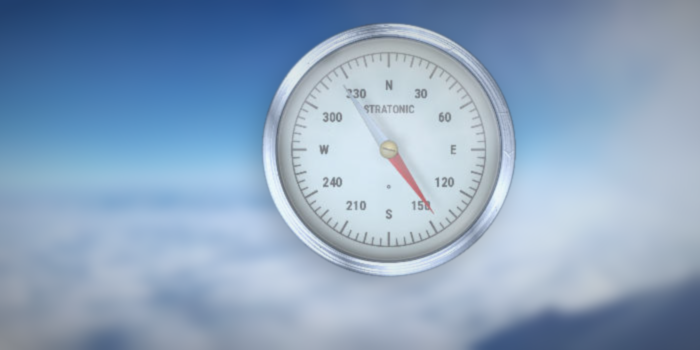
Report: value=145 unit=°
